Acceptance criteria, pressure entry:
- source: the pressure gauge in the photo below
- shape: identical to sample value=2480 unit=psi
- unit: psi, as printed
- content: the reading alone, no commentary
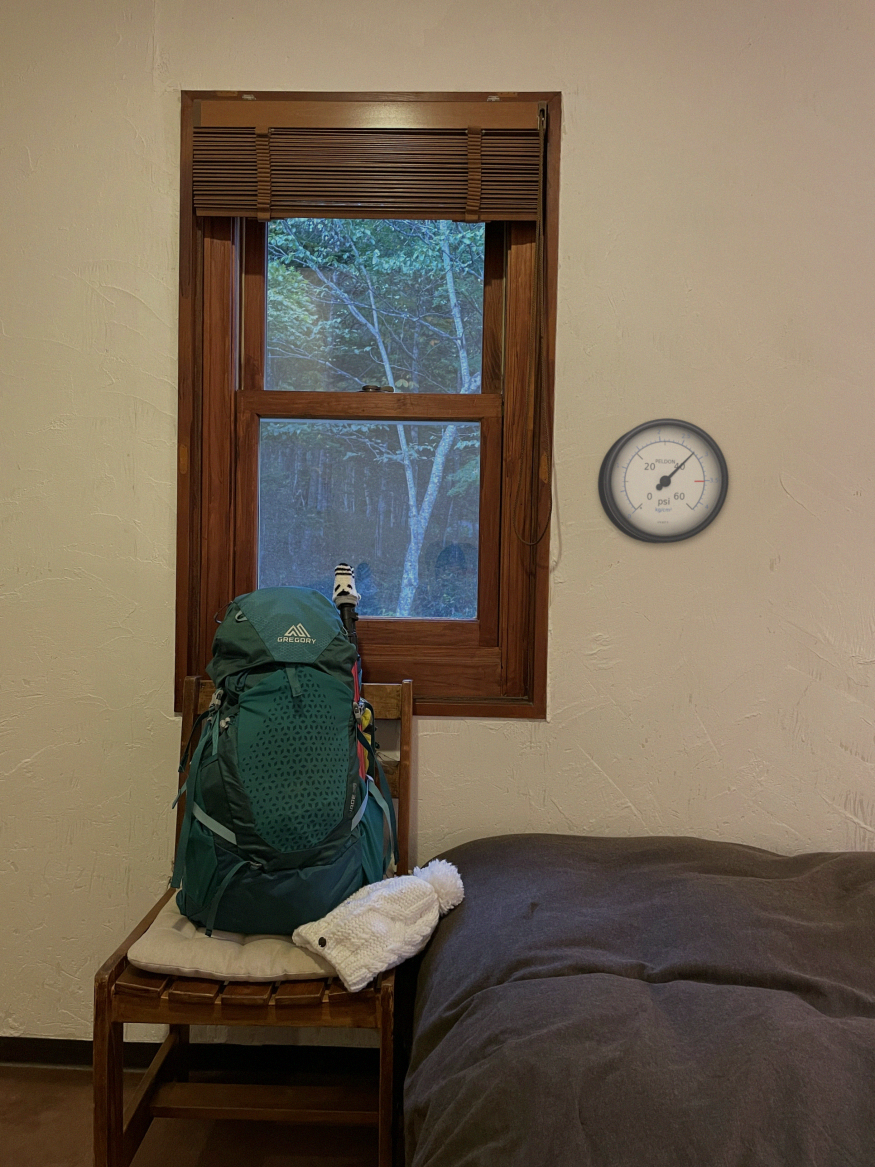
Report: value=40 unit=psi
